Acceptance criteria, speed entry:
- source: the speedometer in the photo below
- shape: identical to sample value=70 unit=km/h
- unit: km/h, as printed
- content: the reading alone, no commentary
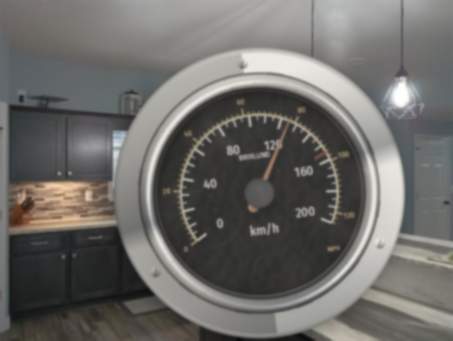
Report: value=125 unit=km/h
